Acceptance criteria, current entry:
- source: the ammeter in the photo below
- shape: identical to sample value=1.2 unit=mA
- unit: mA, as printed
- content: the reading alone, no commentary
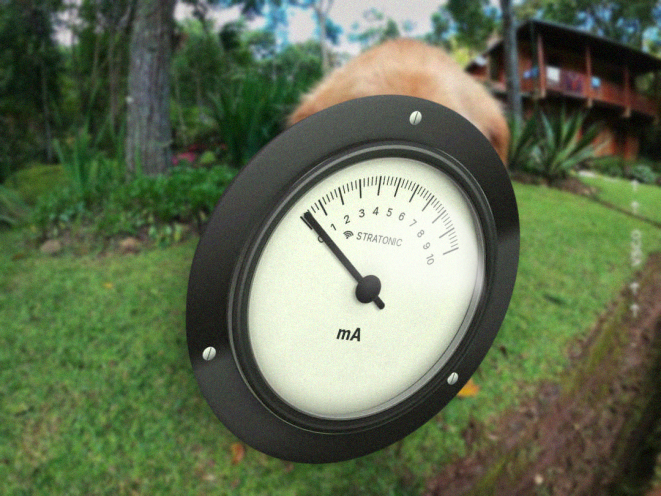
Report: value=0.2 unit=mA
